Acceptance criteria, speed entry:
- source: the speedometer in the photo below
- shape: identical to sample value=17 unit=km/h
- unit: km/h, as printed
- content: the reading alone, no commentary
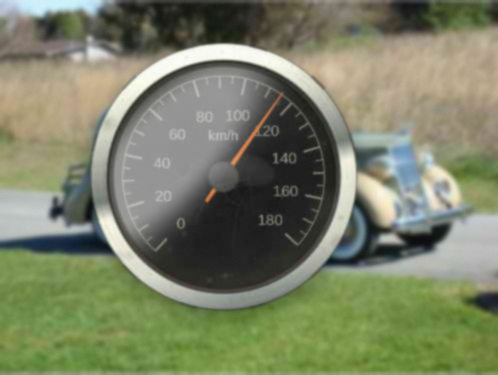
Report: value=115 unit=km/h
